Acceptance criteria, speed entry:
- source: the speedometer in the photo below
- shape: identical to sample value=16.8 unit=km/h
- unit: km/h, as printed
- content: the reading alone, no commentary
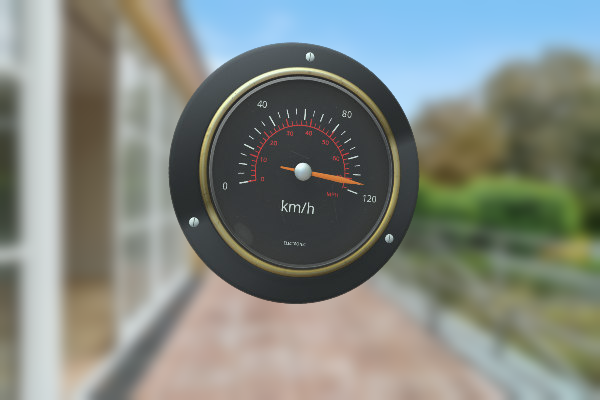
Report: value=115 unit=km/h
